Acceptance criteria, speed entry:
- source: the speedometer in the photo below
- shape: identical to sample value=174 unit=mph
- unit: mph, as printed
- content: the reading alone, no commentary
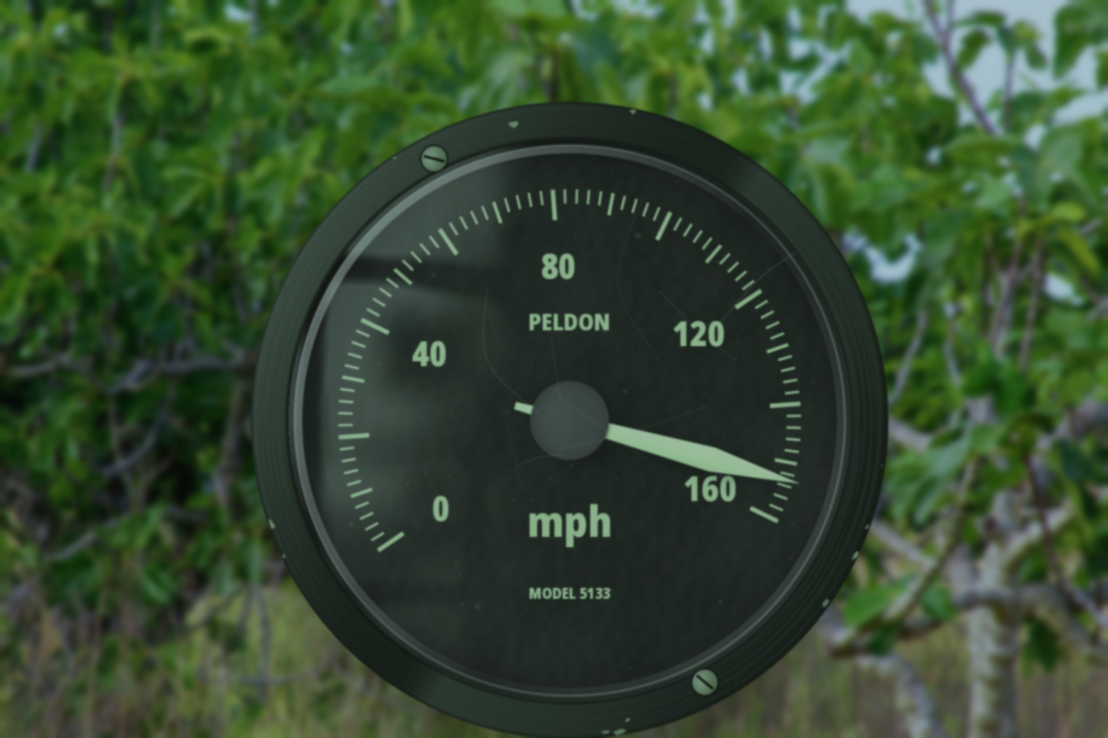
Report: value=153 unit=mph
